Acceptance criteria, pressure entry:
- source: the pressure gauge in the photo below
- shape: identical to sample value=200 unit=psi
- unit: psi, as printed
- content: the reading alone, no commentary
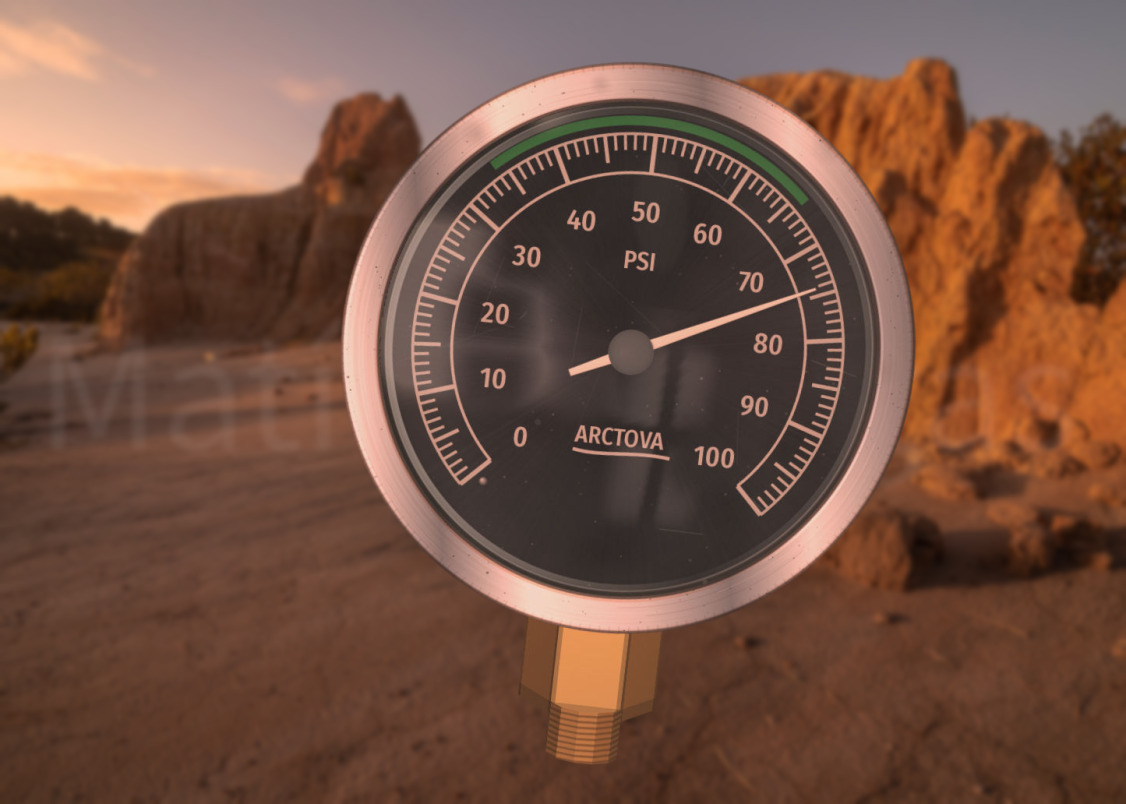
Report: value=74 unit=psi
